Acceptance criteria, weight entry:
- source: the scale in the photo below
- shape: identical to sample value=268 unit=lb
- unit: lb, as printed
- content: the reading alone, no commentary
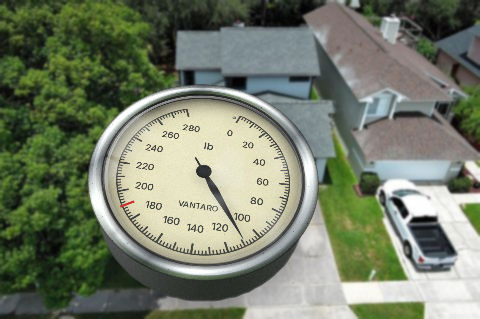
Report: value=110 unit=lb
